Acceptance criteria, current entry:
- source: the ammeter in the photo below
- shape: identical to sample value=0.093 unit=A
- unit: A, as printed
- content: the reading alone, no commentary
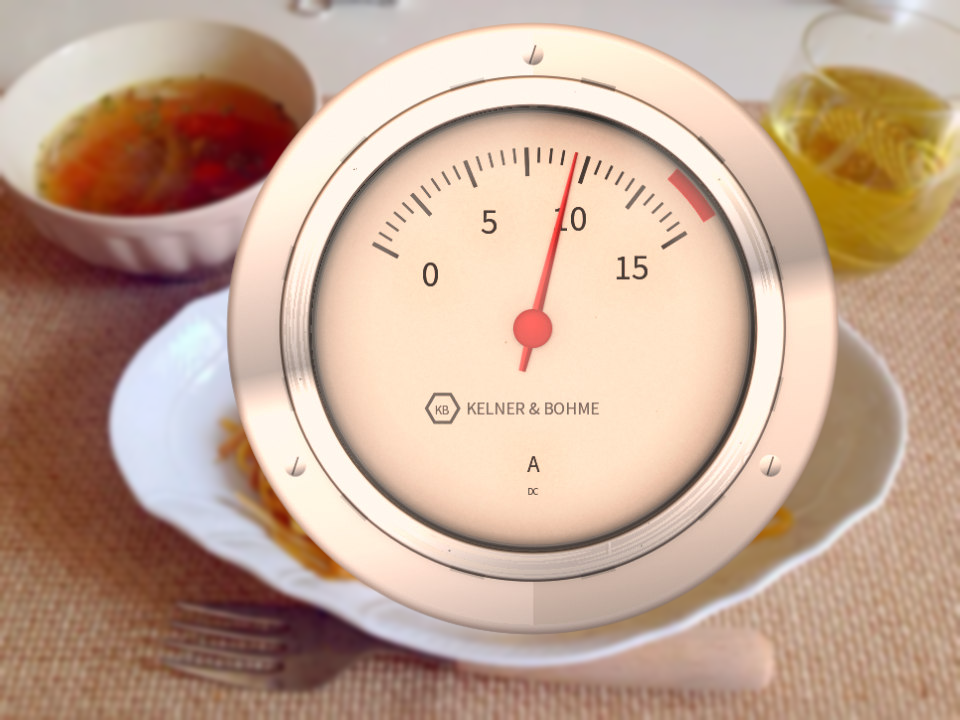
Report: value=9.5 unit=A
